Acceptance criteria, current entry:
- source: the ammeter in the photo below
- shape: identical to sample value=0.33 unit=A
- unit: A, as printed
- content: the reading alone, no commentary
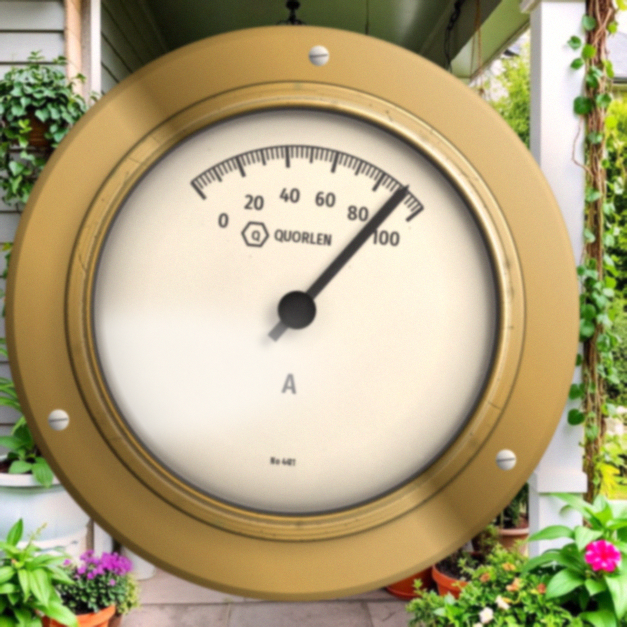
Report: value=90 unit=A
